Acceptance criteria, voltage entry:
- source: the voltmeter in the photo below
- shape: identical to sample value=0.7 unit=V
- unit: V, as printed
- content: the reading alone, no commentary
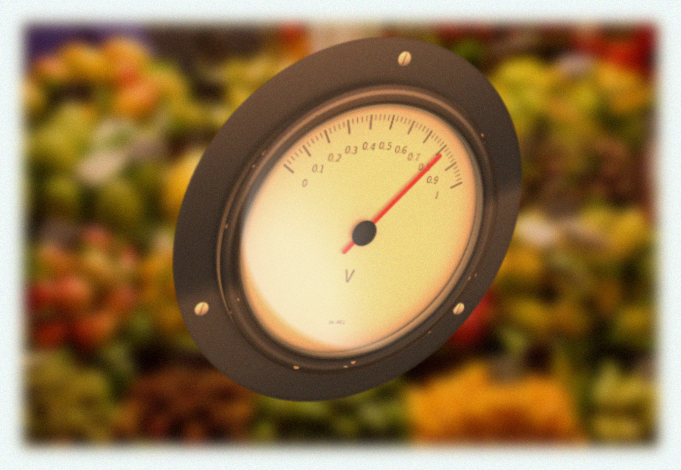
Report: value=0.8 unit=V
